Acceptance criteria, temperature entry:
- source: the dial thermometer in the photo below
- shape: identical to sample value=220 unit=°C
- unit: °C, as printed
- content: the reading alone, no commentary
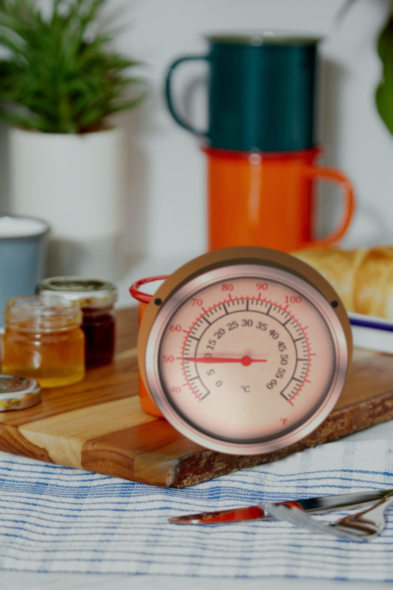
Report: value=10 unit=°C
